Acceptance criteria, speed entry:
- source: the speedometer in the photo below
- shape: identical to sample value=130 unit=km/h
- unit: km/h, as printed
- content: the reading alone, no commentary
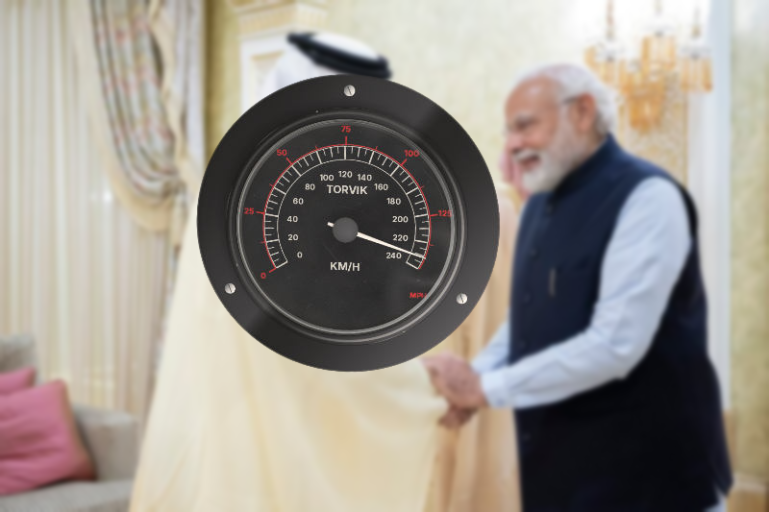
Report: value=230 unit=km/h
